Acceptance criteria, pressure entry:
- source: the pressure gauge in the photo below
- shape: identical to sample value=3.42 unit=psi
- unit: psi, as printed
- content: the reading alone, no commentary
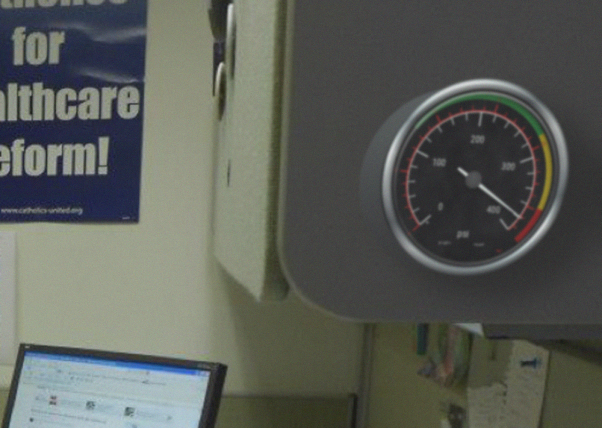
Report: value=380 unit=psi
